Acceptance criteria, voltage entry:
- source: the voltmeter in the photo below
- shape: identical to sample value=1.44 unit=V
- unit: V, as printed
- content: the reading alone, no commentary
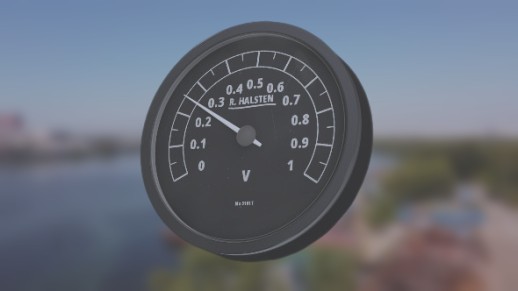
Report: value=0.25 unit=V
